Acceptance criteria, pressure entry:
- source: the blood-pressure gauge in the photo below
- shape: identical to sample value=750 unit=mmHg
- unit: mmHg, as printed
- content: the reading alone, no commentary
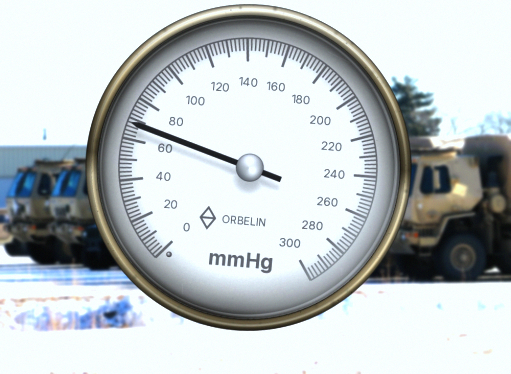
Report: value=68 unit=mmHg
